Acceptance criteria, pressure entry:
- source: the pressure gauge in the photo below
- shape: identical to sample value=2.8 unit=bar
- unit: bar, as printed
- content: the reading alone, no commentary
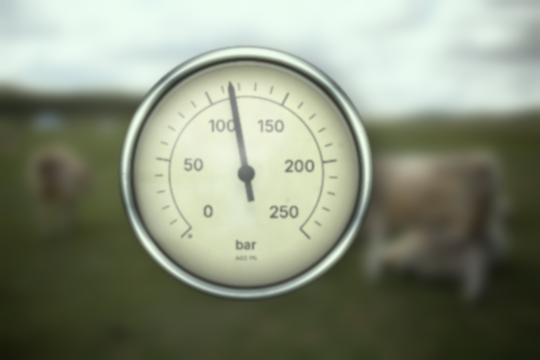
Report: value=115 unit=bar
